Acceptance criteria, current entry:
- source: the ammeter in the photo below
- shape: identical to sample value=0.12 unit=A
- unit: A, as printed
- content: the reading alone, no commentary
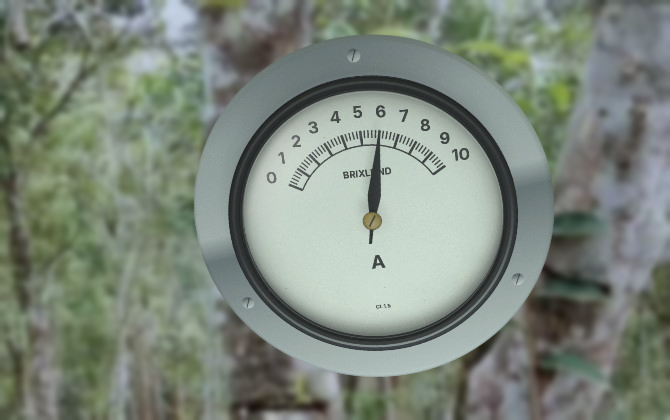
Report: value=6 unit=A
